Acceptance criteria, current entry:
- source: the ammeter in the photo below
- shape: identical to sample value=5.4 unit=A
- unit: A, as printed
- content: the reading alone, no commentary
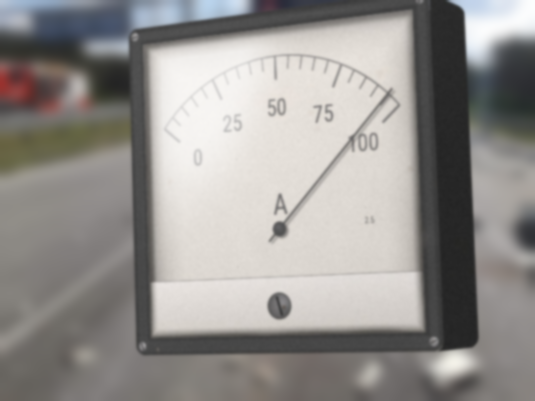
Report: value=95 unit=A
